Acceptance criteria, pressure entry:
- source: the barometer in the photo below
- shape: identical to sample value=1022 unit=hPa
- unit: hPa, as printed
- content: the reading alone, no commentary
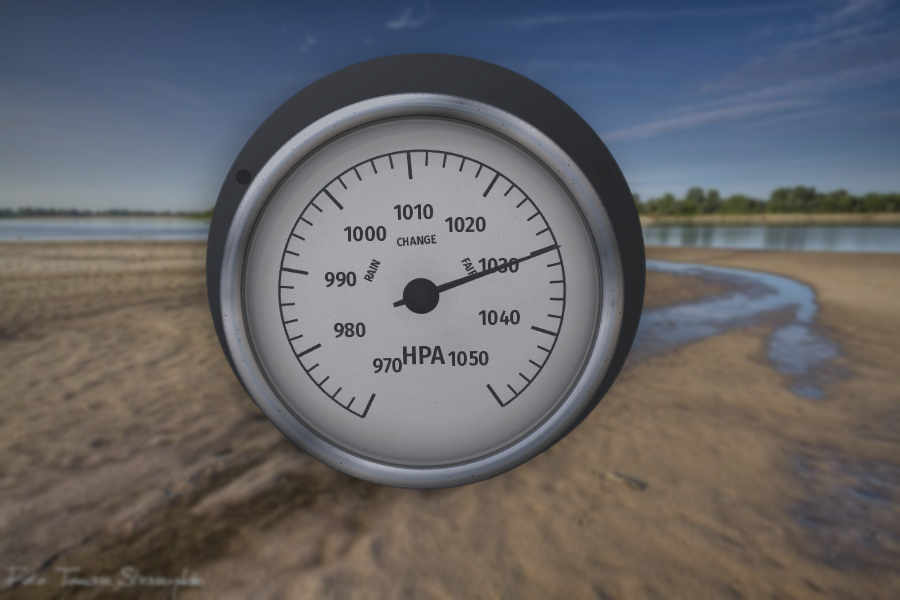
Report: value=1030 unit=hPa
